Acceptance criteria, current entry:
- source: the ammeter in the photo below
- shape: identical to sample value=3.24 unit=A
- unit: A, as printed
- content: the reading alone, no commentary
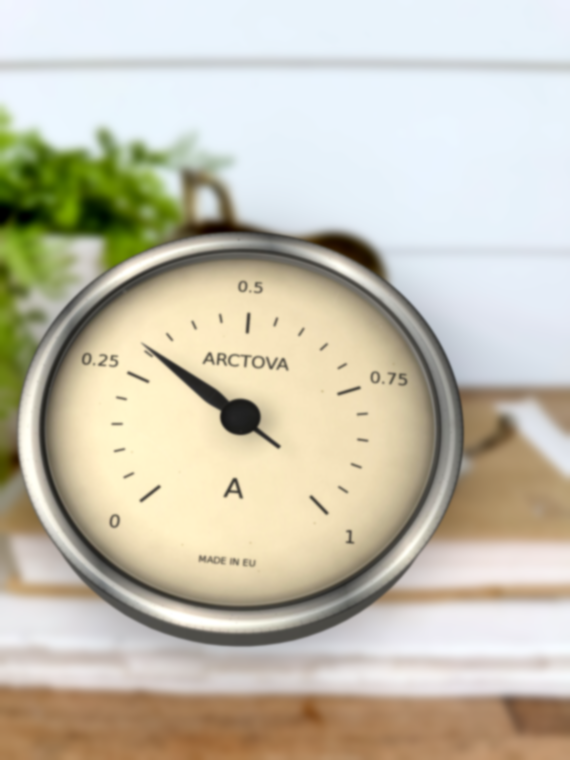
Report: value=0.3 unit=A
